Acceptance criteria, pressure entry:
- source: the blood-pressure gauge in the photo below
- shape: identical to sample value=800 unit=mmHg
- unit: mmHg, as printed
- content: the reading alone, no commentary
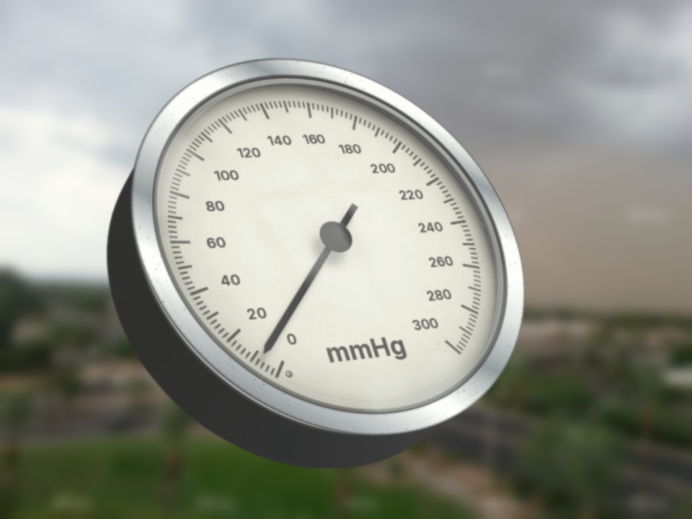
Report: value=8 unit=mmHg
